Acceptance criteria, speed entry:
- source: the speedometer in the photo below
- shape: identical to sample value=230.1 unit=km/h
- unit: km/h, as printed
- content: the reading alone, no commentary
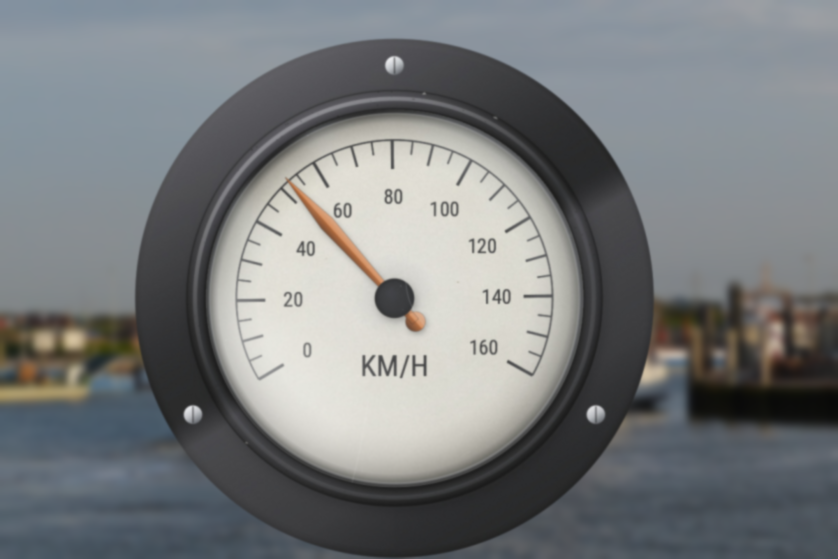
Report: value=52.5 unit=km/h
